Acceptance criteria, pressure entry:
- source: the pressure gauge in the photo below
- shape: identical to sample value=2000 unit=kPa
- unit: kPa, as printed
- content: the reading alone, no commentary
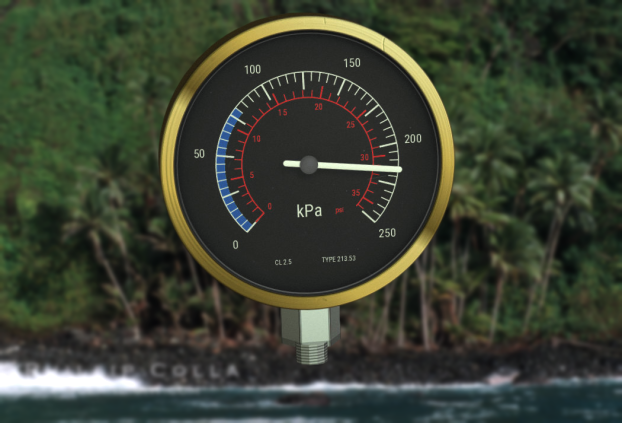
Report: value=215 unit=kPa
